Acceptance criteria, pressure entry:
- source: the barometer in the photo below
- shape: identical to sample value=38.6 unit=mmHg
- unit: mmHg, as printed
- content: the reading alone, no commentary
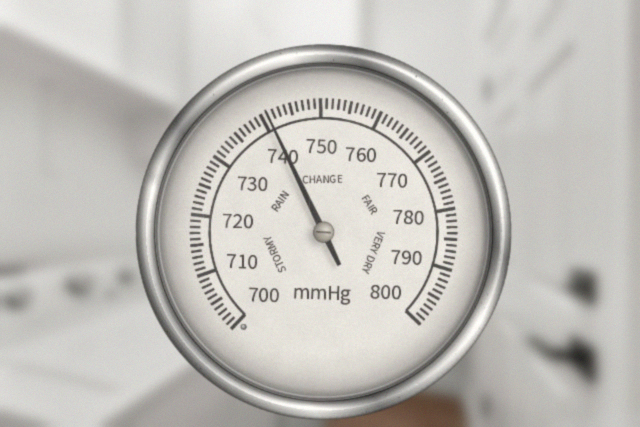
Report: value=741 unit=mmHg
